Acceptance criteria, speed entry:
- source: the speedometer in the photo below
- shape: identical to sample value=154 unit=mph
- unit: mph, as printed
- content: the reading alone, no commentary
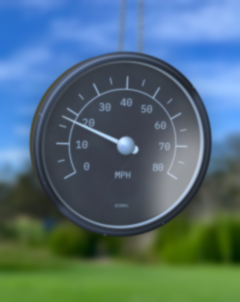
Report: value=17.5 unit=mph
